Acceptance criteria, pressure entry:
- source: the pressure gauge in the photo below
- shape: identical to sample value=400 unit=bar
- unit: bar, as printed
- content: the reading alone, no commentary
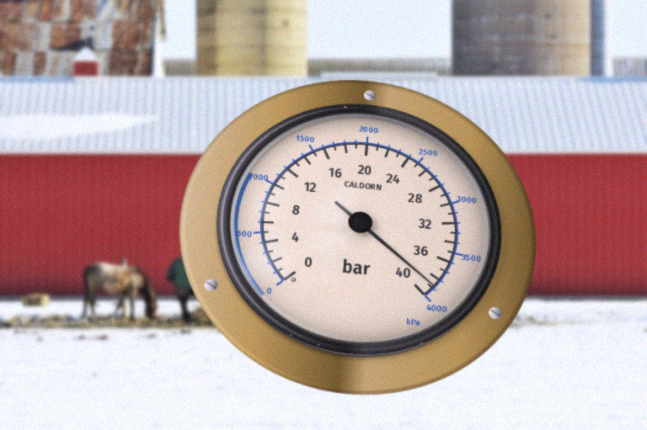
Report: value=39 unit=bar
